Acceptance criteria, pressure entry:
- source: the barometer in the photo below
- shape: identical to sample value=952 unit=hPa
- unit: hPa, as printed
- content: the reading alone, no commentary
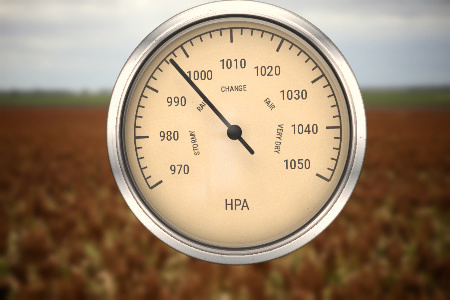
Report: value=997 unit=hPa
